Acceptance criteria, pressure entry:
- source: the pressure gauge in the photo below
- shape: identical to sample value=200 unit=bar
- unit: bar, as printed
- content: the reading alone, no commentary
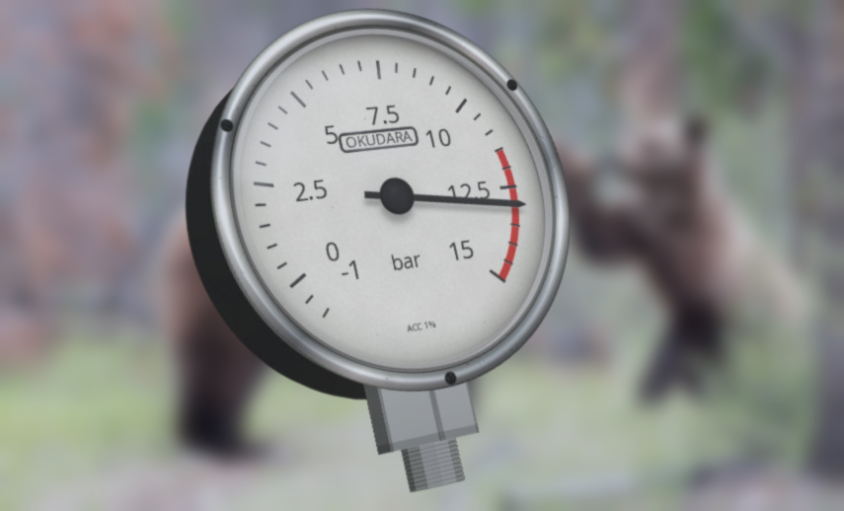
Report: value=13 unit=bar
